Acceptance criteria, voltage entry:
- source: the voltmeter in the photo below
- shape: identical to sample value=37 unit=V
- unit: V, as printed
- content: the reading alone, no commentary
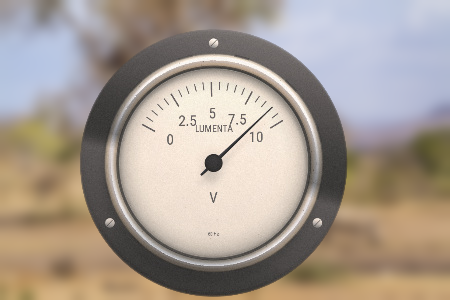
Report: value=9 unit=V
